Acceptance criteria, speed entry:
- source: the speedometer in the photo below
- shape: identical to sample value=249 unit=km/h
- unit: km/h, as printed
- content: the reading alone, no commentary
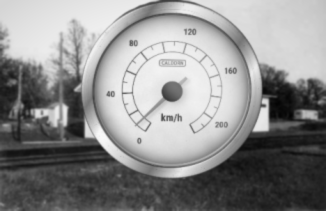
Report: value=10 unit=km/h
